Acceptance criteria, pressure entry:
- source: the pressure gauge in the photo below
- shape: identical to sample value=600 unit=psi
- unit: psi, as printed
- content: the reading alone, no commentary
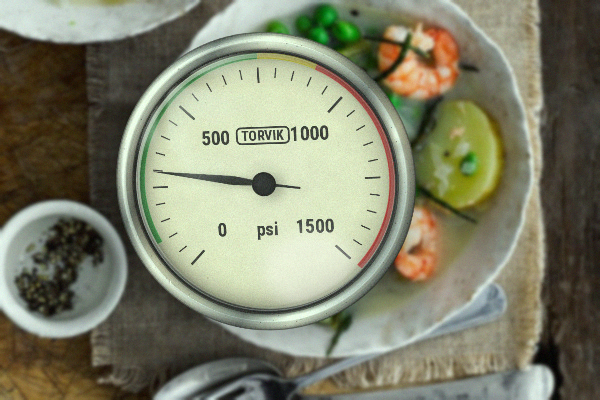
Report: value=300 unit=psi
